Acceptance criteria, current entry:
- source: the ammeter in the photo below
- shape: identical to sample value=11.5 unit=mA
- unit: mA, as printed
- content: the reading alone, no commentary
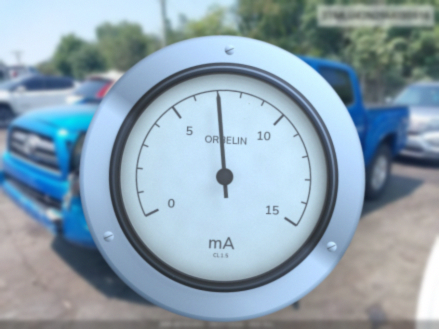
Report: value=7 unit=mA
